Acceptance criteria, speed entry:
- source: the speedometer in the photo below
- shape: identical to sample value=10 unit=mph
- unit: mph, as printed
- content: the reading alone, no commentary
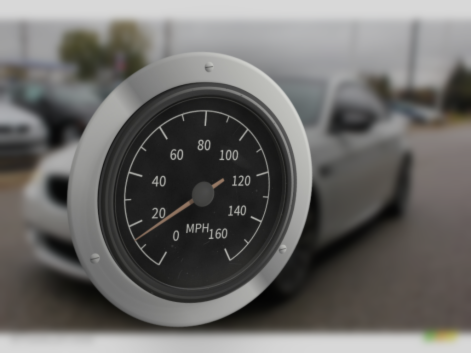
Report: value=15 unit=mph
